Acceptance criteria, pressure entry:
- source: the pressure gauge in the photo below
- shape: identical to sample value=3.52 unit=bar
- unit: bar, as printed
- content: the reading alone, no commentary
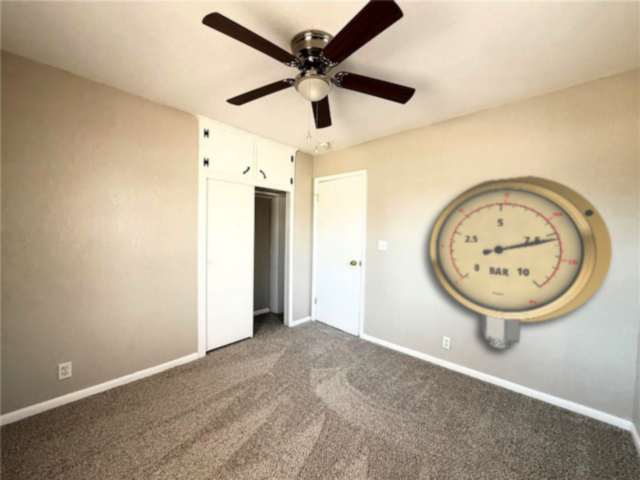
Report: value=7.75 unit=bar
